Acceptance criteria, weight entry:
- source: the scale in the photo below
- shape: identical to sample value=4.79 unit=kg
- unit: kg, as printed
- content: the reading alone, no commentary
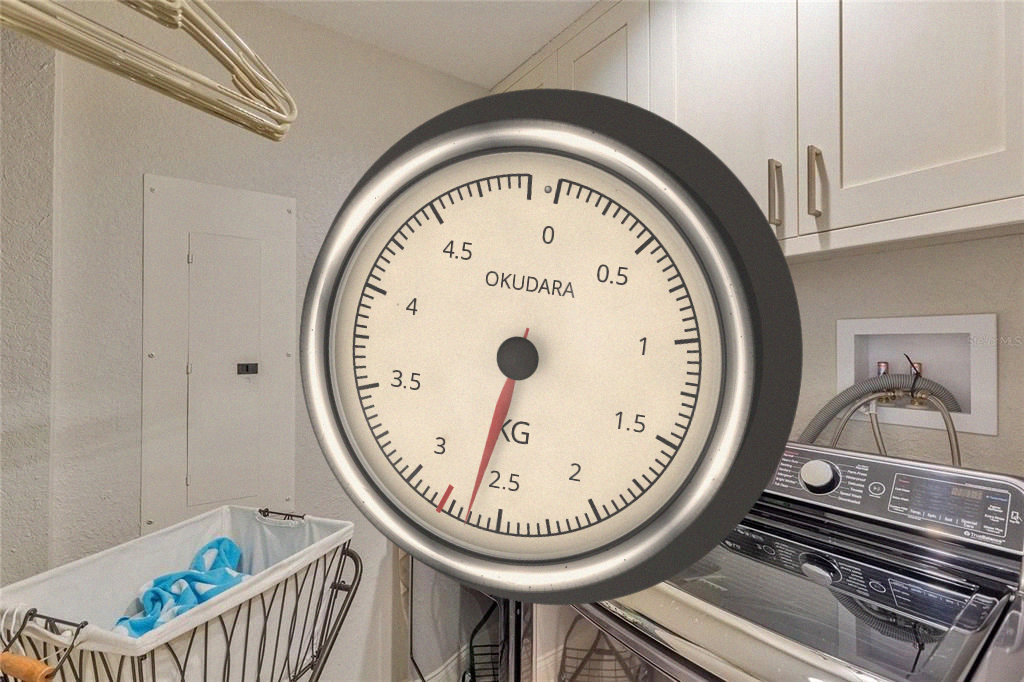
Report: value=2.65 unit=kg
